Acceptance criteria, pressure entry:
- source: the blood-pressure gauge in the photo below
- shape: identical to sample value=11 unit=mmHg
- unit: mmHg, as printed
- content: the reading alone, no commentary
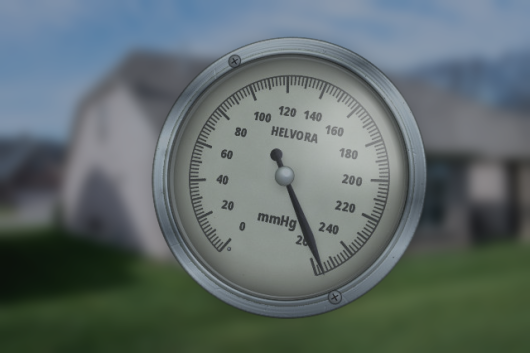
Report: value=256 unit=mmHg
